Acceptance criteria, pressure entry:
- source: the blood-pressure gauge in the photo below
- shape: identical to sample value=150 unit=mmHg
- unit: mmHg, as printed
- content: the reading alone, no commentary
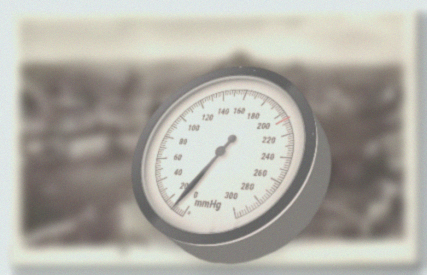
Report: value=10 unit=mmHg
